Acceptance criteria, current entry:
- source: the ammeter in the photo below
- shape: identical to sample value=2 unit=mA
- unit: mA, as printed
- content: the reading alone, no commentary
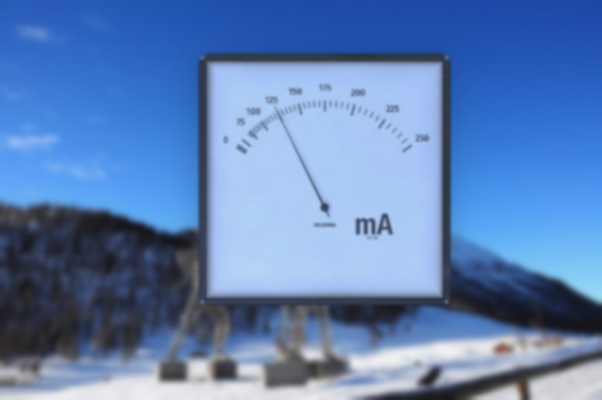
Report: value=125 unit=mA
